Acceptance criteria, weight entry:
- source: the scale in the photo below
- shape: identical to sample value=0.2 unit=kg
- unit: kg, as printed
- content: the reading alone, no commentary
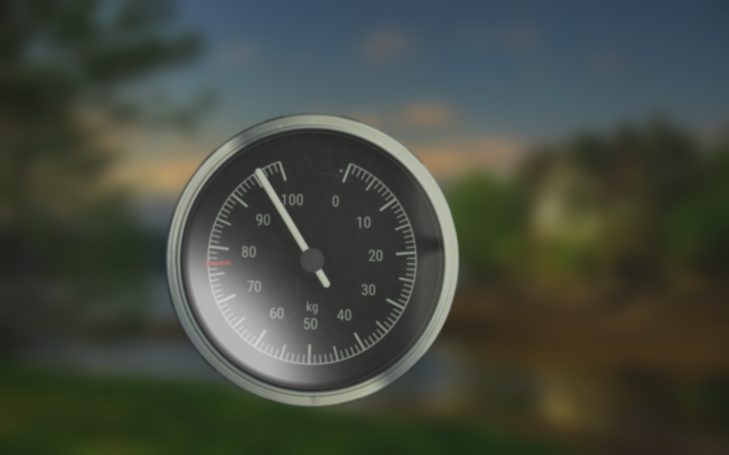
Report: value=96 unit=kg
